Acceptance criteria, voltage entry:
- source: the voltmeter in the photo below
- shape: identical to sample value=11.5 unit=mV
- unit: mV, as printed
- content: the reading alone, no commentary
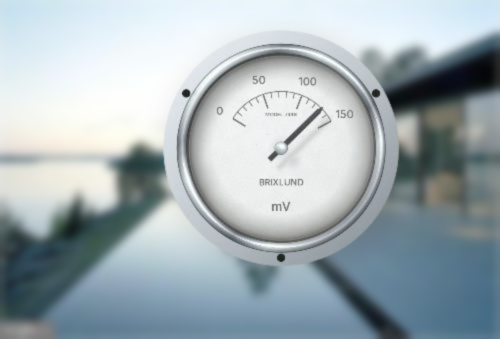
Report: value=130 unit=mV
